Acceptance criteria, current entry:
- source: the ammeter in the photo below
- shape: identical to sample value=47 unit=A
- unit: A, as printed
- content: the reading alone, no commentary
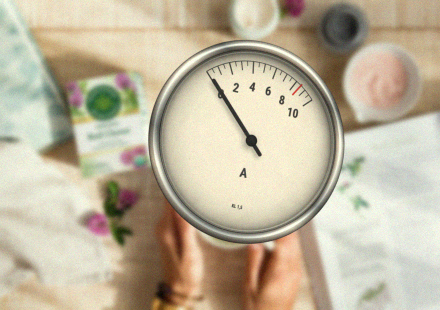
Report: value=0 unit=A
